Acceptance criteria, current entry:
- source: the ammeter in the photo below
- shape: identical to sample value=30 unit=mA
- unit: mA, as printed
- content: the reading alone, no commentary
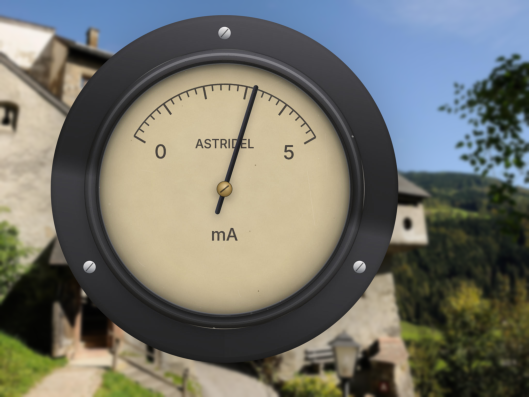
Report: value=3.2 unit=mA
